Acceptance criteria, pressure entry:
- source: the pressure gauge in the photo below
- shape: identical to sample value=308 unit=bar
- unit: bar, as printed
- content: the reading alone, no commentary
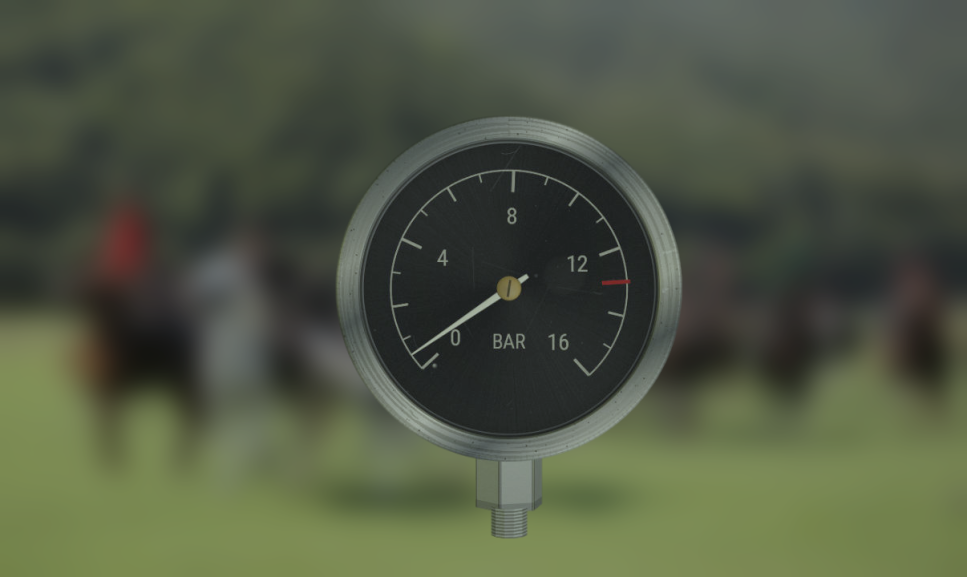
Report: value=0.5 unit=bar
